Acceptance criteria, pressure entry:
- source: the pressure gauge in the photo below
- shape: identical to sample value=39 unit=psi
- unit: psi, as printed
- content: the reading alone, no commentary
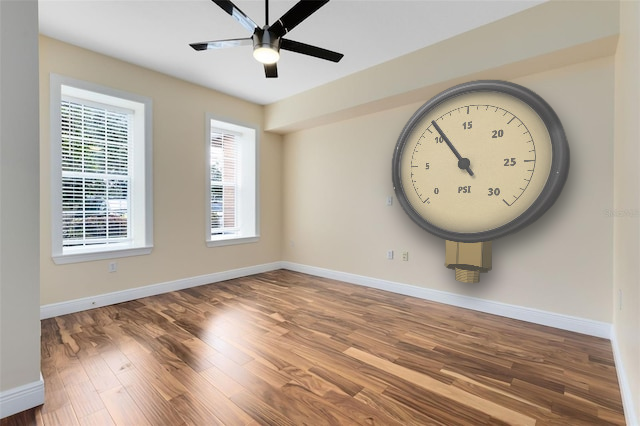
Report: value=11 unit=psi
